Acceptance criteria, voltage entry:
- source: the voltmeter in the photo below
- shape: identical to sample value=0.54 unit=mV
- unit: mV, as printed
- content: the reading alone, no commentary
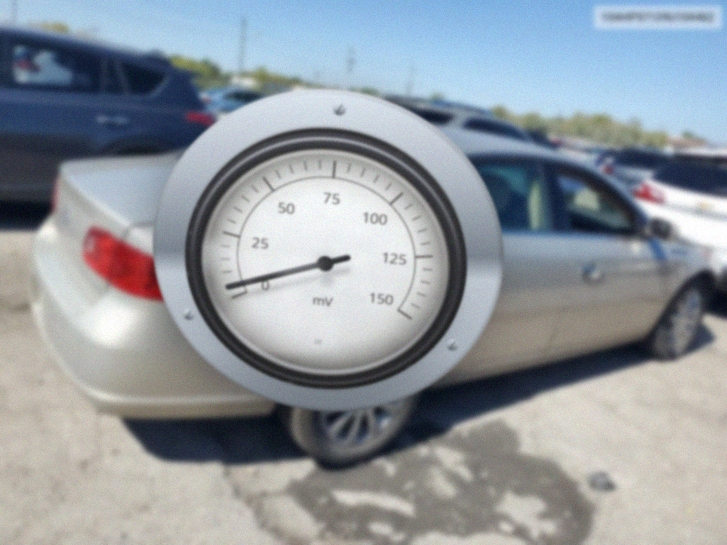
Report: value=5 unit=mV
